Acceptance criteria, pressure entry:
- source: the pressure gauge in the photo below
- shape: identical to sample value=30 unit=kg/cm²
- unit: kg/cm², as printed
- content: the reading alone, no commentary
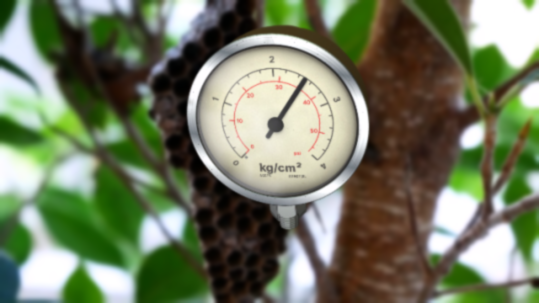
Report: value=2.5 unit=kg/cm²
